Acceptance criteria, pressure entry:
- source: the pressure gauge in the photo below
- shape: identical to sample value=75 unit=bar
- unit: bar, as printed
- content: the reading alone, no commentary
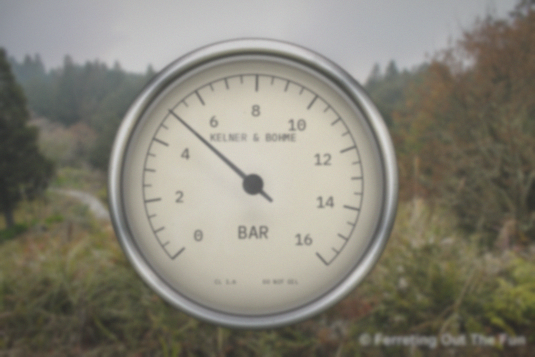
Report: value=5 unit=bar
